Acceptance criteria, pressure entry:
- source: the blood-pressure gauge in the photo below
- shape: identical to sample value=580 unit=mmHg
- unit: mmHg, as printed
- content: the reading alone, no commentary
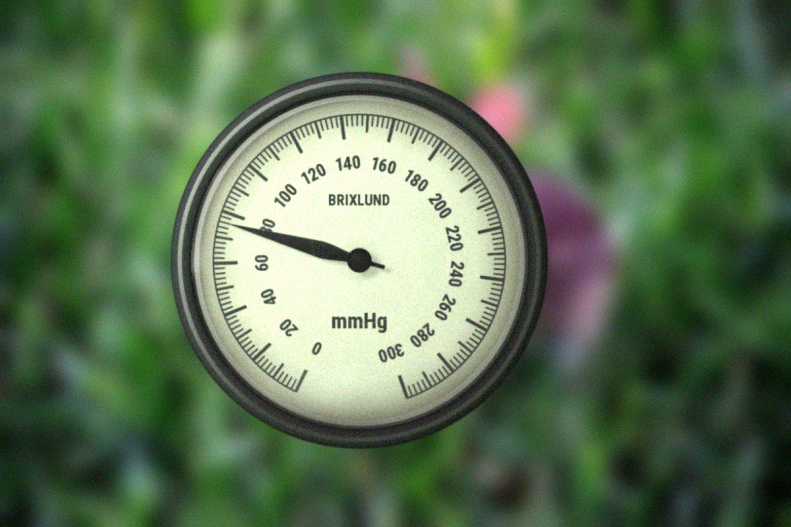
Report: value=76 unit=mmHg
